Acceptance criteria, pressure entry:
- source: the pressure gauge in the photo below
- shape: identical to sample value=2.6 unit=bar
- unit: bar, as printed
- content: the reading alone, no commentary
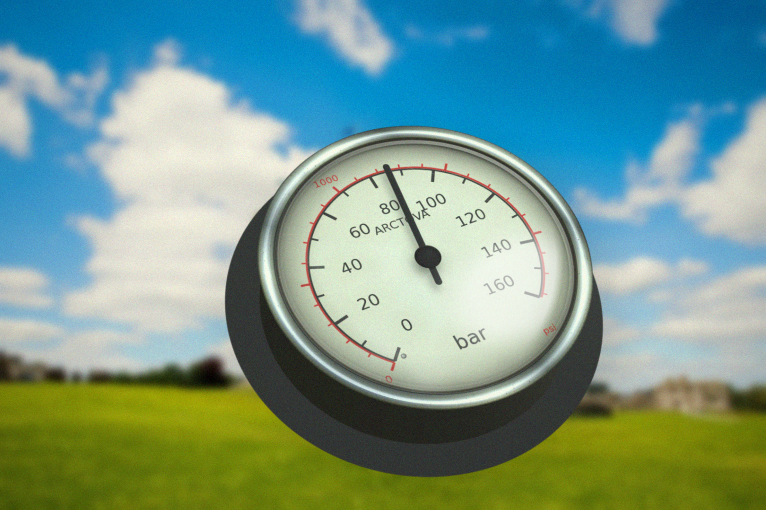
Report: value=85 unit=bar
